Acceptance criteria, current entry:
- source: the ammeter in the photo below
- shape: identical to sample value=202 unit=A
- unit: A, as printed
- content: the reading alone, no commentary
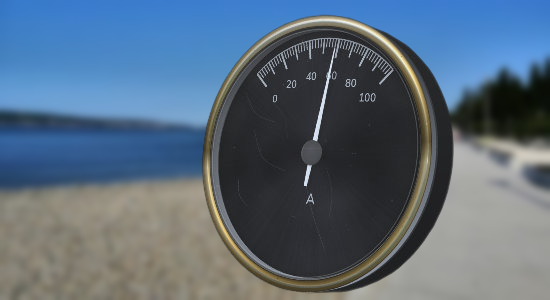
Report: value=60 unit=A
